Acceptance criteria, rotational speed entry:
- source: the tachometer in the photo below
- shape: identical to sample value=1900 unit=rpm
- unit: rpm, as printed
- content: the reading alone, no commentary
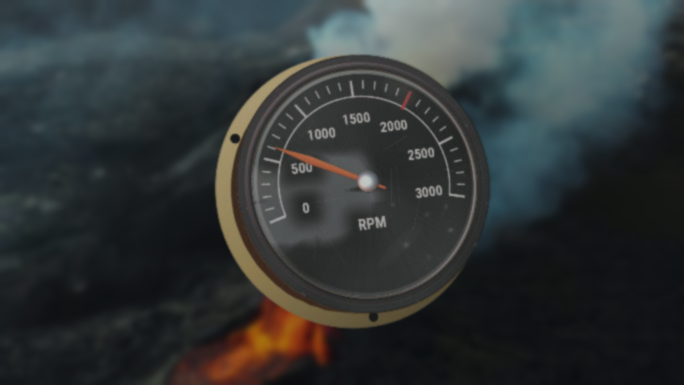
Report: value=600 unit=rpm
